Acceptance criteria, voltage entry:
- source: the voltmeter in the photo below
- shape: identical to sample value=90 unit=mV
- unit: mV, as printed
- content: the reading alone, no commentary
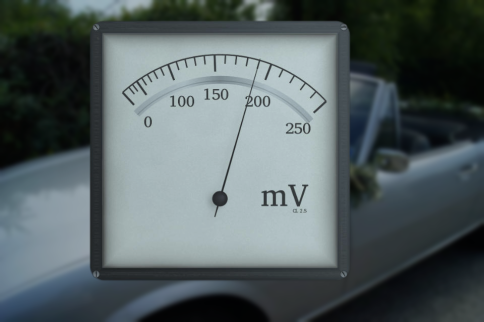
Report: value=190 unit=mV
